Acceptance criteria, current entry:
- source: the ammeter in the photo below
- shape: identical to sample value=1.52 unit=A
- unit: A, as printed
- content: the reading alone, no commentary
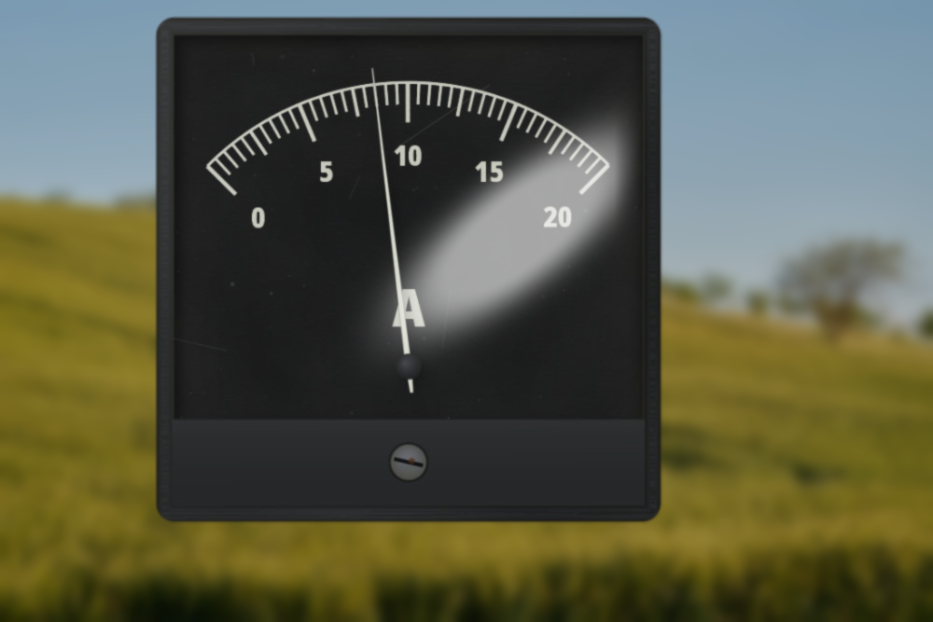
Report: value=8.5 unit=A
